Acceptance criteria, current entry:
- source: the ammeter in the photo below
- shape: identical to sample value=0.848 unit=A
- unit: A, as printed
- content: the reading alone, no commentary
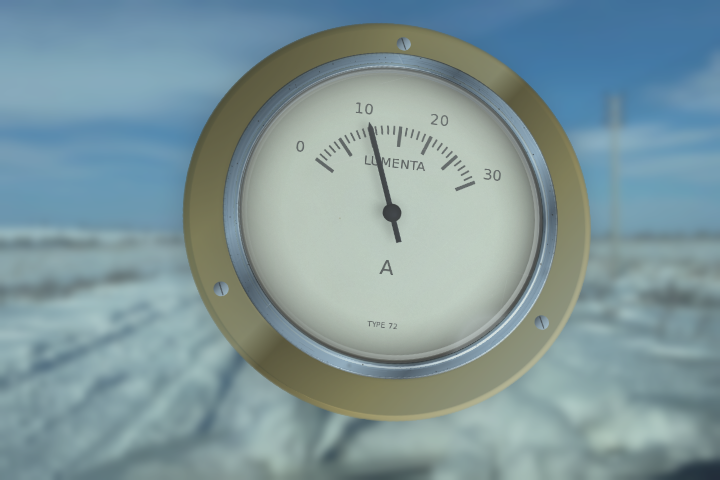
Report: value=10 unit=A
